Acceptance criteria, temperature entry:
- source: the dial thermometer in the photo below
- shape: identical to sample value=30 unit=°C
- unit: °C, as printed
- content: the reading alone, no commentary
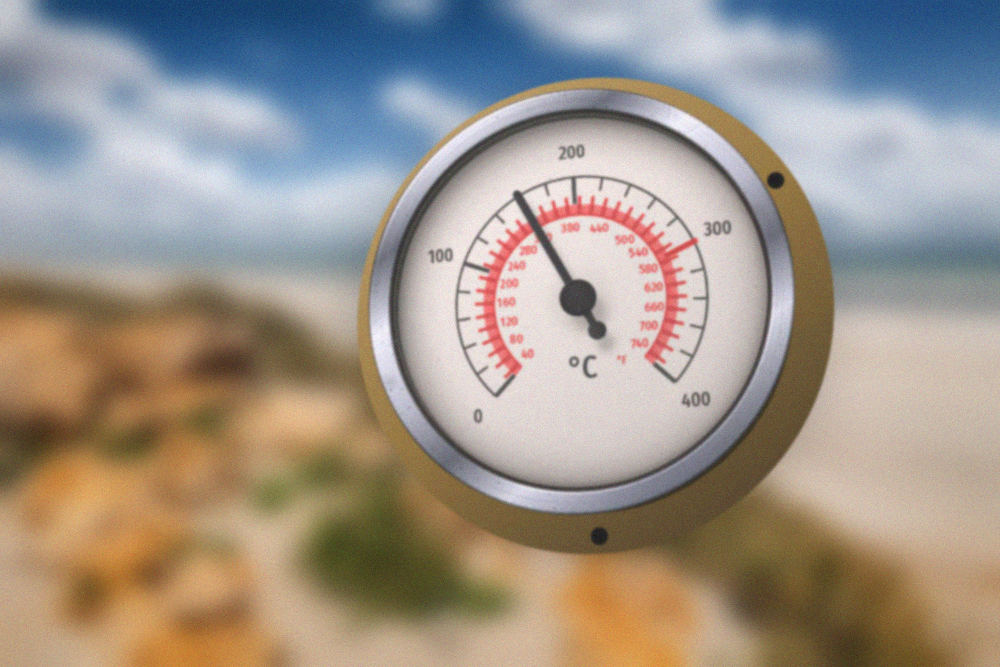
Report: value=160 unit=°C
